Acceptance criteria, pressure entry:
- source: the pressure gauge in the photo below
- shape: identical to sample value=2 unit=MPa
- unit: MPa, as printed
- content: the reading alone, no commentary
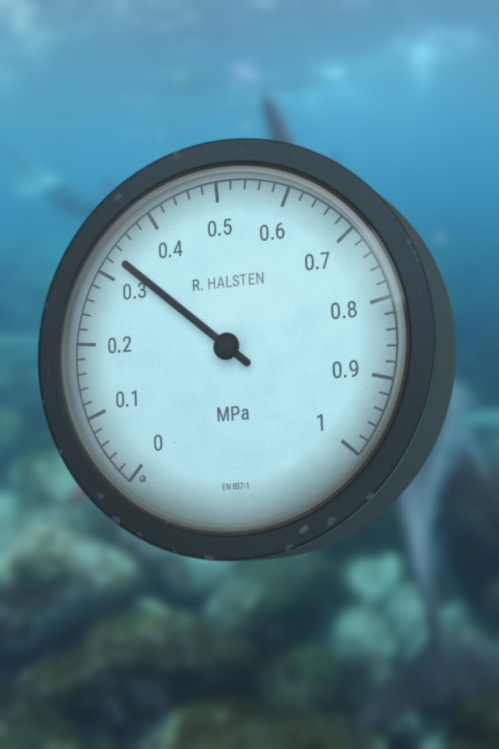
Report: value=0.33 unit=MPa
